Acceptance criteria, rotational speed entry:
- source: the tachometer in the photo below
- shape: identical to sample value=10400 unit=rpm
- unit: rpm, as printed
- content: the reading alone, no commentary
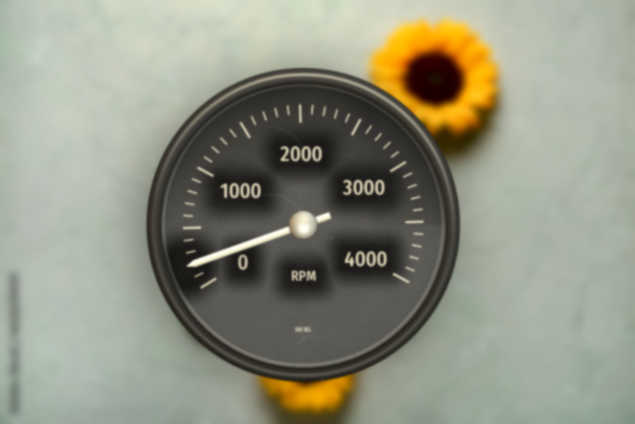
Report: value=200 unit=rpm
